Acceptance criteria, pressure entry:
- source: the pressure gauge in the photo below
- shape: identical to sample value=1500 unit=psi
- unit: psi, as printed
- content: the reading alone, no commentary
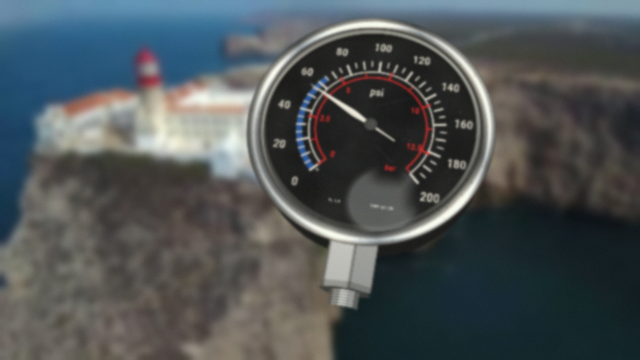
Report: value=55 unit=psi
